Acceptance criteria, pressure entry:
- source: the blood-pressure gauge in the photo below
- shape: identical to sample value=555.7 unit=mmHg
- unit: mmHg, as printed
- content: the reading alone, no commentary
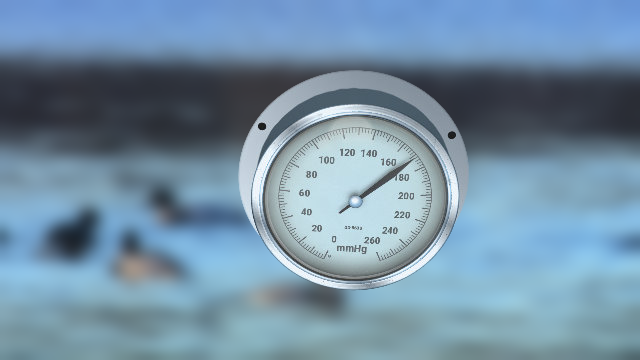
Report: value=170 unit=mmHg
